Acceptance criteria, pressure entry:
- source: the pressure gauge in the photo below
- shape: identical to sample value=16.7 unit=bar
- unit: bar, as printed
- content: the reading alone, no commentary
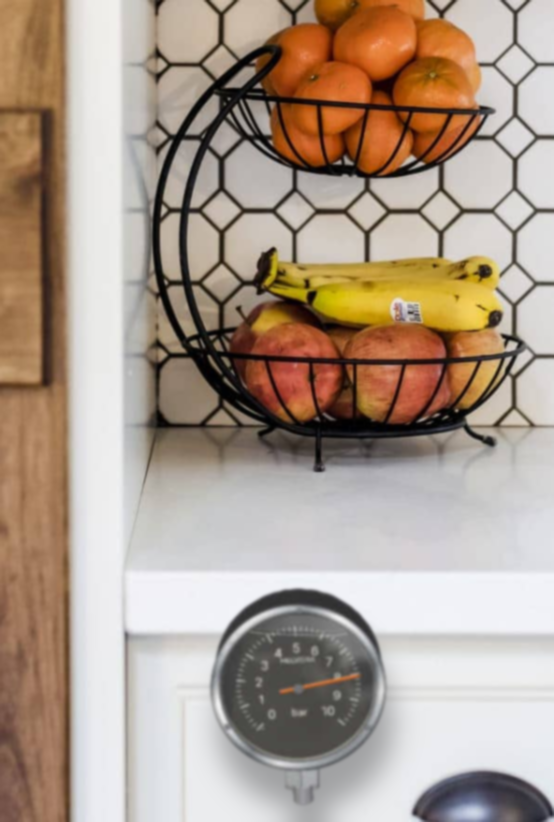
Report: value=8 unit=bar
